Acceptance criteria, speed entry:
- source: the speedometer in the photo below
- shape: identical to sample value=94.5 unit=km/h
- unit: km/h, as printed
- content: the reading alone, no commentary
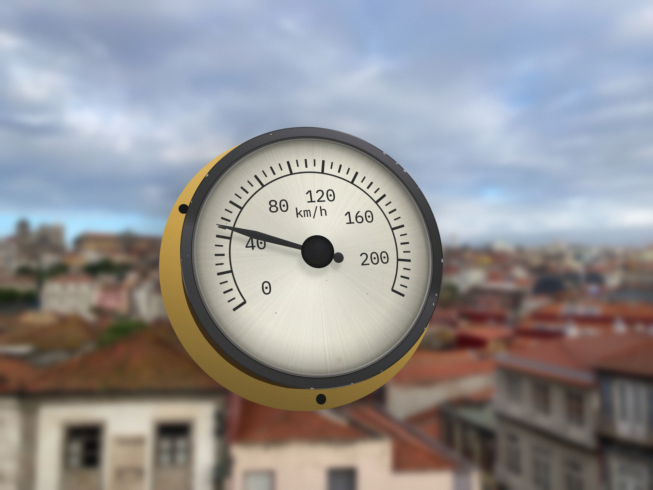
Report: value=45 unit=km/h
